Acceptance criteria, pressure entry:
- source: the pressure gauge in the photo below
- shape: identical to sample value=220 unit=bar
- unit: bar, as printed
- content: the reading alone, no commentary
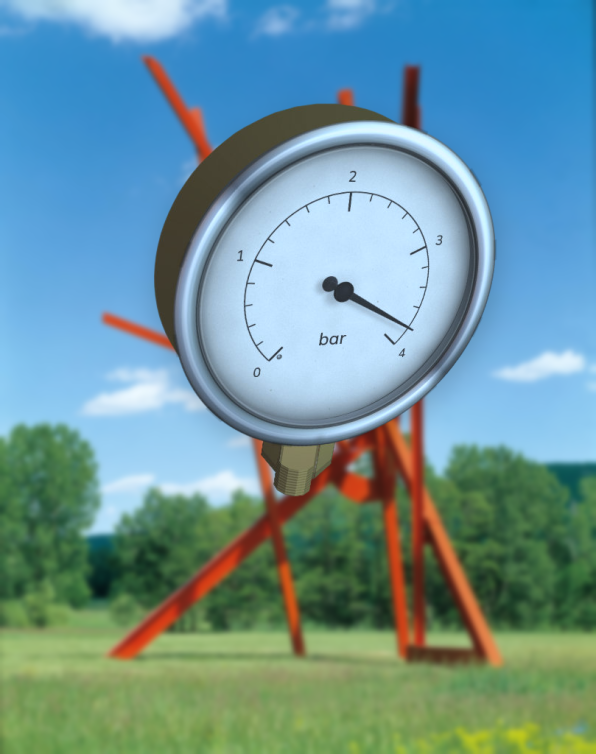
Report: value=3.8 unit=bar
